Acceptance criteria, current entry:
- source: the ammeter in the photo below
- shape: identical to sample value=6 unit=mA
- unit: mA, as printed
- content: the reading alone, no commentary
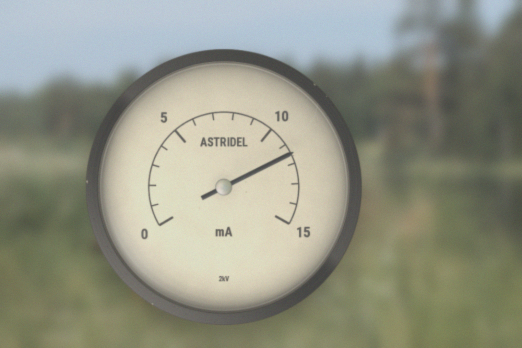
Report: value=11.5 unit=mA
